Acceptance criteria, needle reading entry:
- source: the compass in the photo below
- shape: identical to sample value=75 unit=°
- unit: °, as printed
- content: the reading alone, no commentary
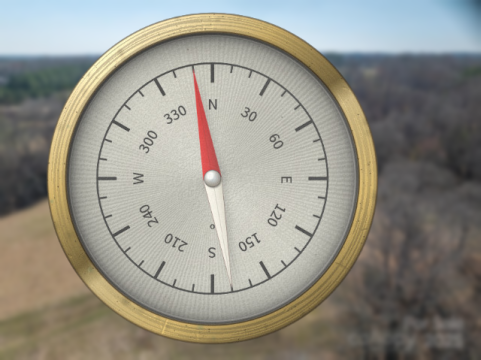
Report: value=350 unit=°
